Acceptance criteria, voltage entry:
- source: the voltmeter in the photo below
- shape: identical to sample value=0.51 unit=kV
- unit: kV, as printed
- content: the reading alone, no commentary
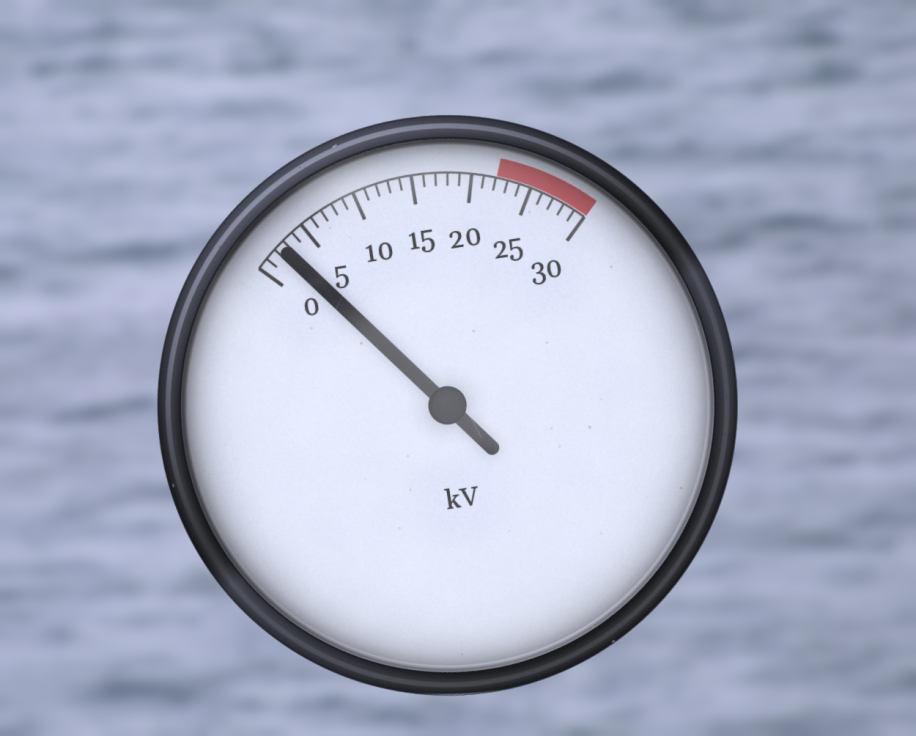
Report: value=2.5 unit=kV
